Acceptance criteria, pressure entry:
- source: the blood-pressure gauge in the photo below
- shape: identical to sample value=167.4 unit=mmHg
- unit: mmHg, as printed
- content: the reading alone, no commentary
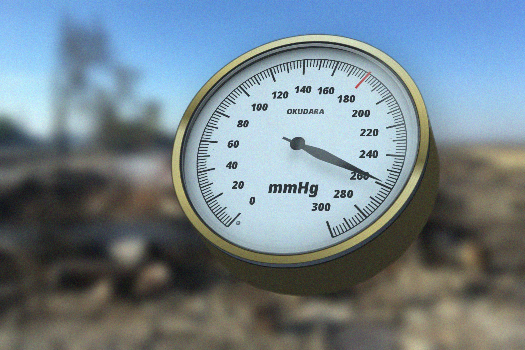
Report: value=260 unit=mmHg
